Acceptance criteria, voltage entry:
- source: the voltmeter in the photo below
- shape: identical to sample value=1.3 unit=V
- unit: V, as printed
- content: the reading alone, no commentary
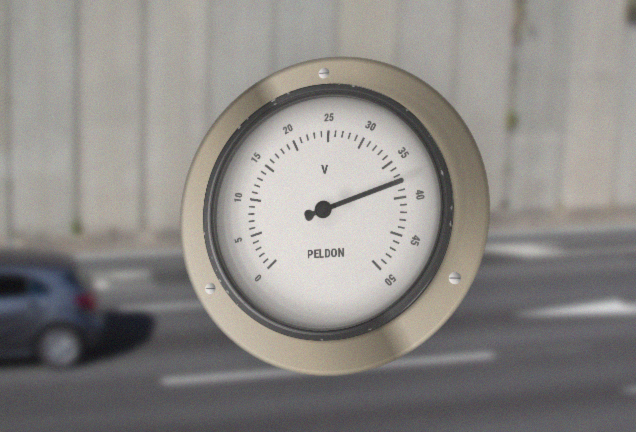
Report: value=38 unit=V
